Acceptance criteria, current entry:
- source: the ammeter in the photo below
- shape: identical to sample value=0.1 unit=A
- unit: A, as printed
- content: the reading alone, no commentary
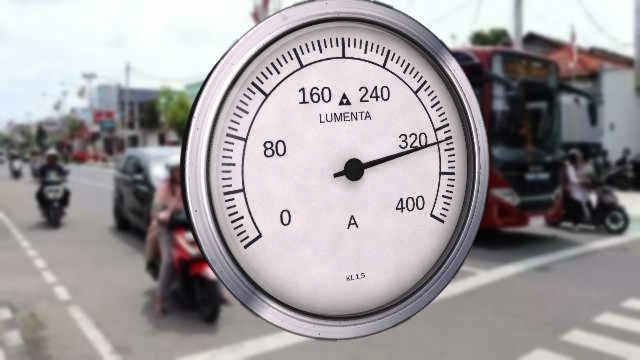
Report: value=330 unit=A
